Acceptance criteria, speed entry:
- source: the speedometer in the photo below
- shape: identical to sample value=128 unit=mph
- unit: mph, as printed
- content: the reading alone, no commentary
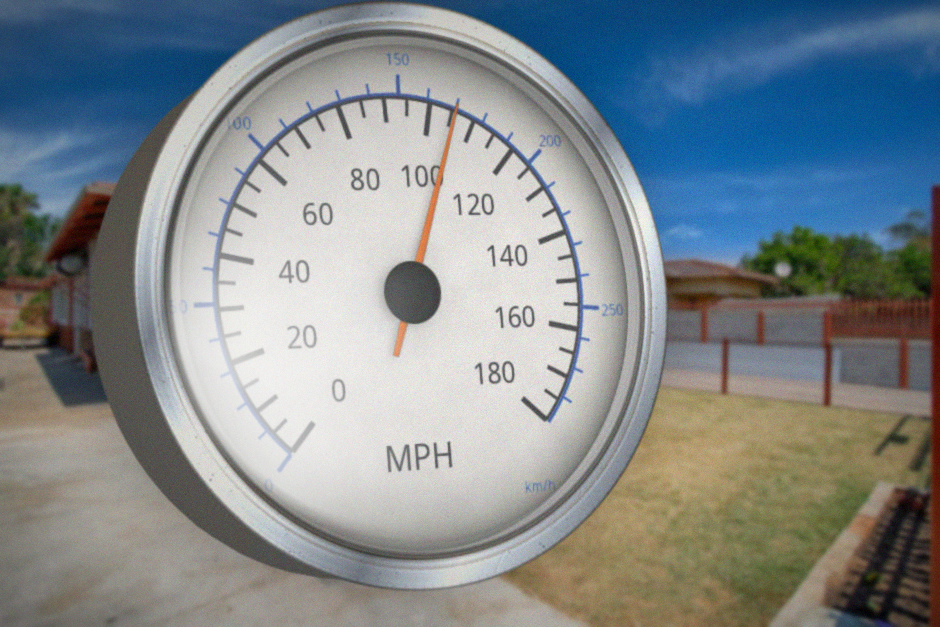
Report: value=105 unit=mph
